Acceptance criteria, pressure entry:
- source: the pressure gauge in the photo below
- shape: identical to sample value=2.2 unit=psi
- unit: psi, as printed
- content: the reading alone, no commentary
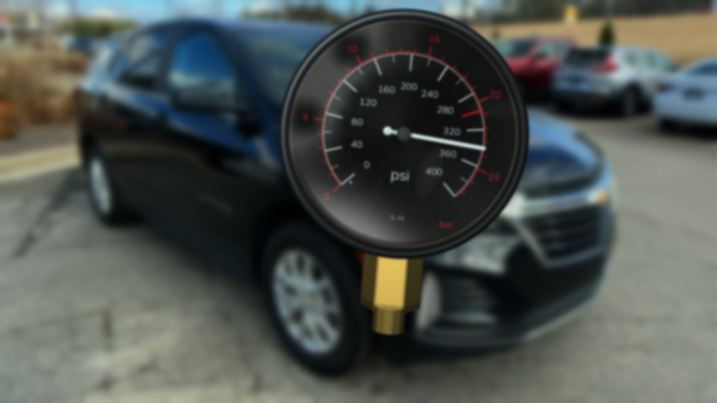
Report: value=340 unit=psi
